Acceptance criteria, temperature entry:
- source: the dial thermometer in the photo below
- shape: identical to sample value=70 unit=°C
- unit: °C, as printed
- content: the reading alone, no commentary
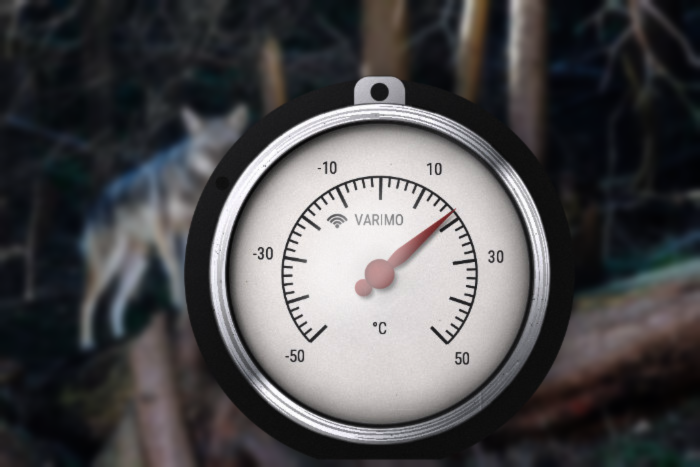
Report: value=18 unit=°C
